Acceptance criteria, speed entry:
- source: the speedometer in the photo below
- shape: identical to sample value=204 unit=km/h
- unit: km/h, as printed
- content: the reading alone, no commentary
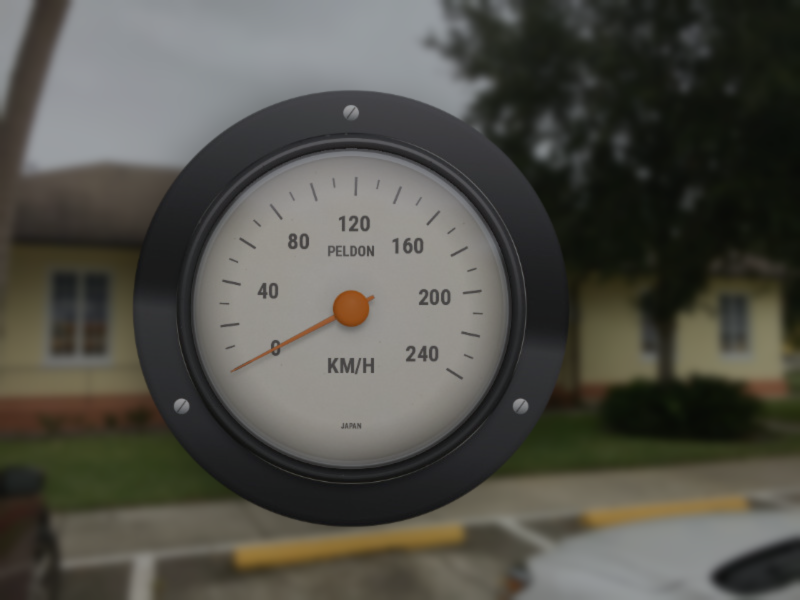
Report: value=0 unit=km/h
